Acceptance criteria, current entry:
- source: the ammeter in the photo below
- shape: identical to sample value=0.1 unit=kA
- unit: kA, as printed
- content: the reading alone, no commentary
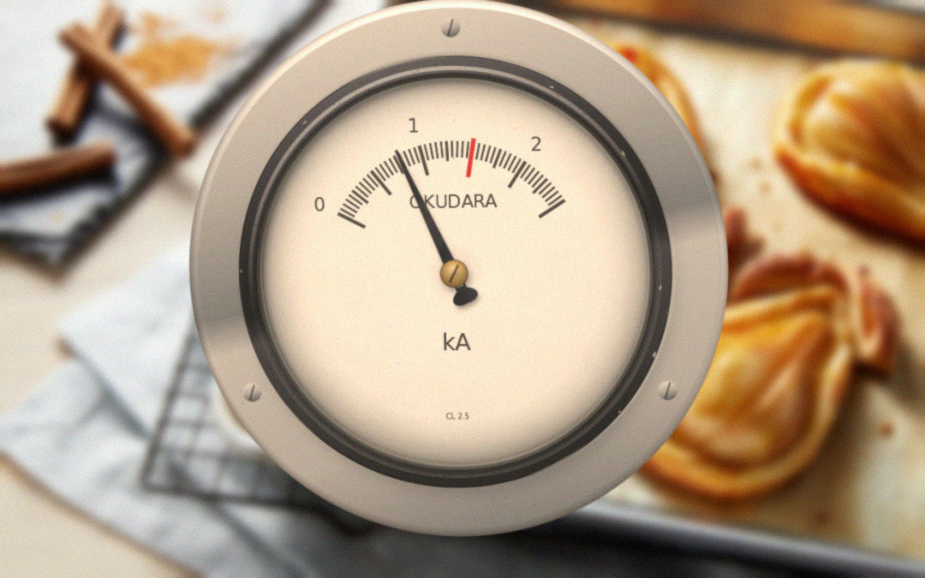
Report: value=0.8 unit=kA
